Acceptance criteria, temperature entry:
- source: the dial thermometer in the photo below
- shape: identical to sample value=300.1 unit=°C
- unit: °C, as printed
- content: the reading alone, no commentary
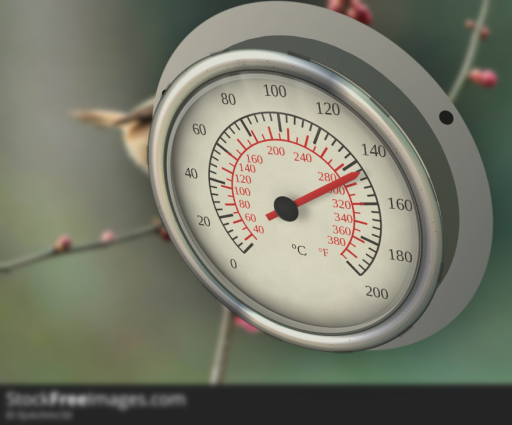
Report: value=144 unit=°C
